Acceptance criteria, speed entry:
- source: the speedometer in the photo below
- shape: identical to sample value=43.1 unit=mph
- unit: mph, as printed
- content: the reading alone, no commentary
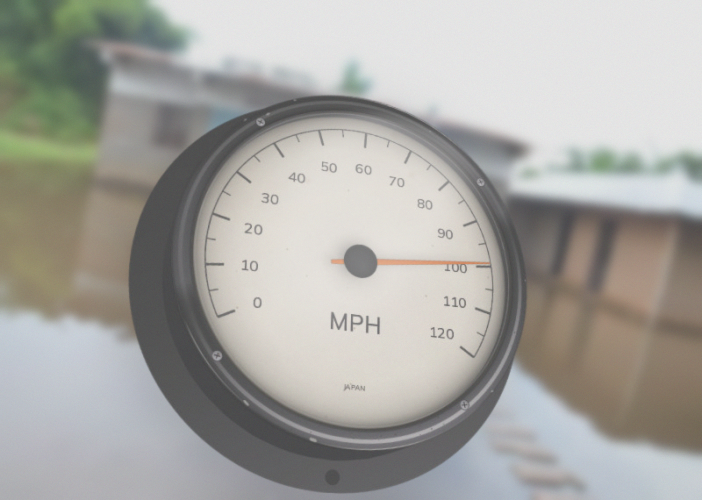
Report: value=100 unit=mph
